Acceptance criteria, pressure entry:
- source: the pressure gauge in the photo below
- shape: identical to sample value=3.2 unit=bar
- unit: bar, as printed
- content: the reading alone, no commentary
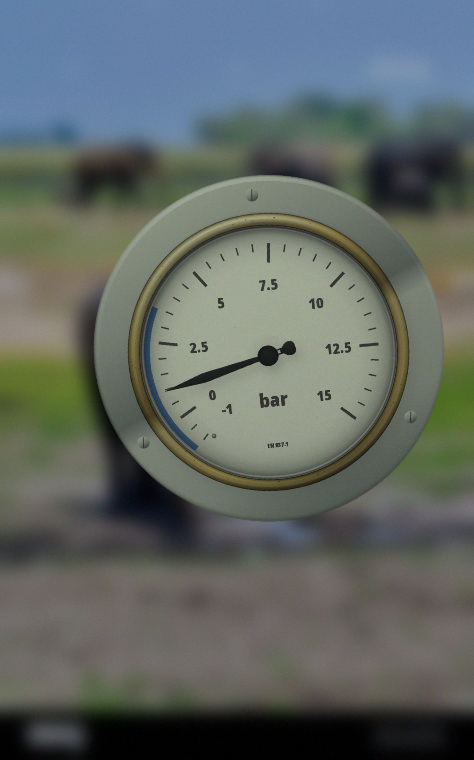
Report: value=1 unit=bar
